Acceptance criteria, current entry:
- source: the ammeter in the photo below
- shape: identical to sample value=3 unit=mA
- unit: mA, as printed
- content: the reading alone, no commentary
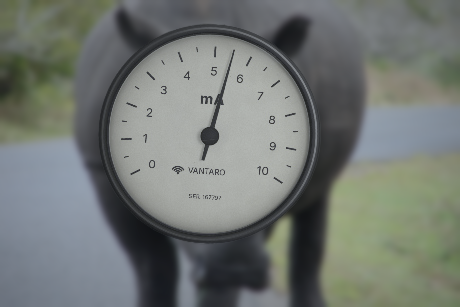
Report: value=5.5 unit=mA
